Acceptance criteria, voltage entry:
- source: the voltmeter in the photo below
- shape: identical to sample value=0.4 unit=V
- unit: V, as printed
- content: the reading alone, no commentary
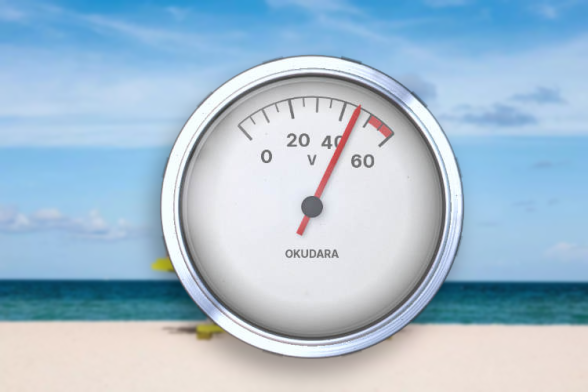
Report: value=45 unit=V
